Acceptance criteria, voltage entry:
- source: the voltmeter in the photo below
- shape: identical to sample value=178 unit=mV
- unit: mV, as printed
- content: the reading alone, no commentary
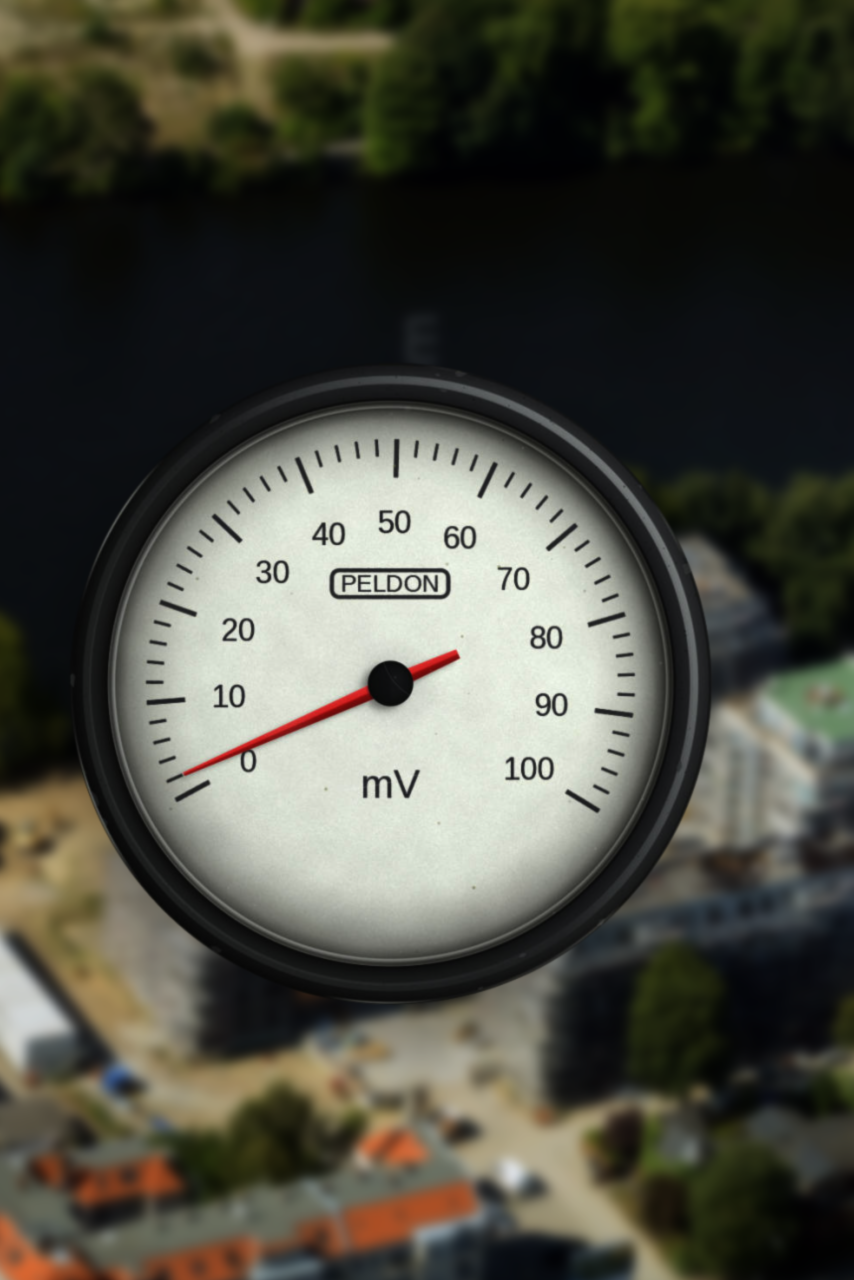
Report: value=2 unit=mV
